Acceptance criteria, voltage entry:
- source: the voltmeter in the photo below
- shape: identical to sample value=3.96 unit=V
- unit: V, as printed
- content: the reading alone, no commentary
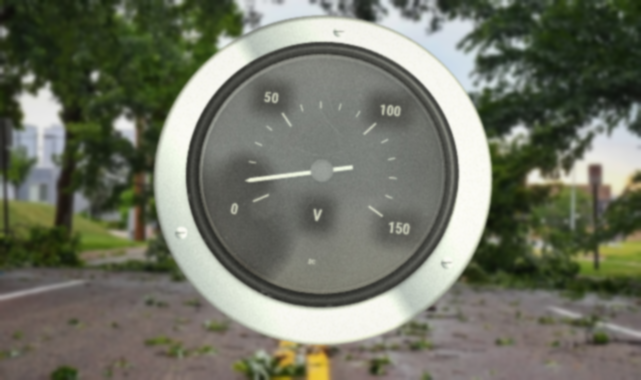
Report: value=10 unit=V
